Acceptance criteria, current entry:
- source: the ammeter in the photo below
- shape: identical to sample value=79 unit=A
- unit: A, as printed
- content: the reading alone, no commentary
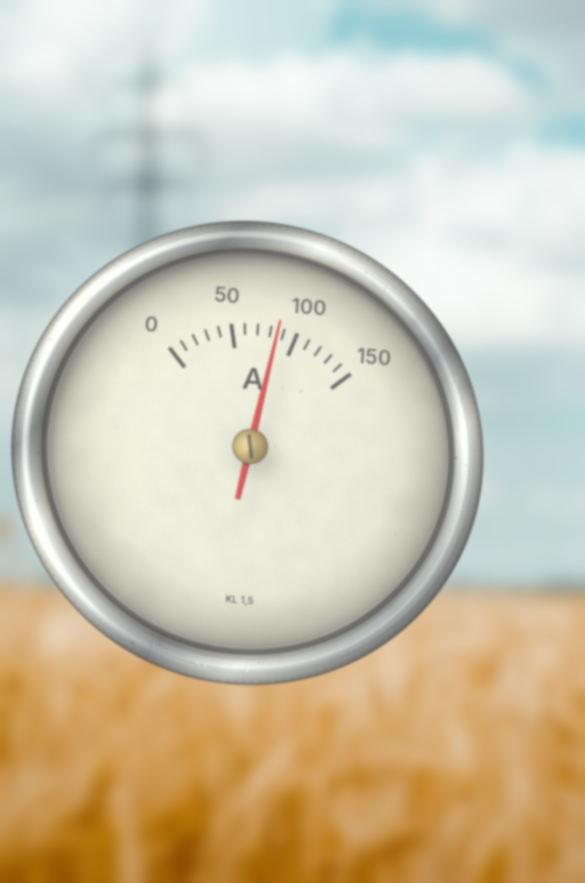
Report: value=85 unit=A
